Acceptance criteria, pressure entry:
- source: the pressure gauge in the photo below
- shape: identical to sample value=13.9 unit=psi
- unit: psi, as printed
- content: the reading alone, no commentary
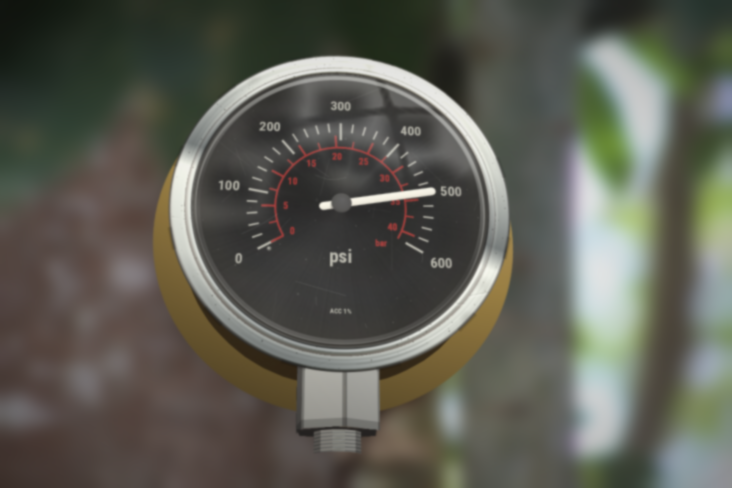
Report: value=500 unit=psi
